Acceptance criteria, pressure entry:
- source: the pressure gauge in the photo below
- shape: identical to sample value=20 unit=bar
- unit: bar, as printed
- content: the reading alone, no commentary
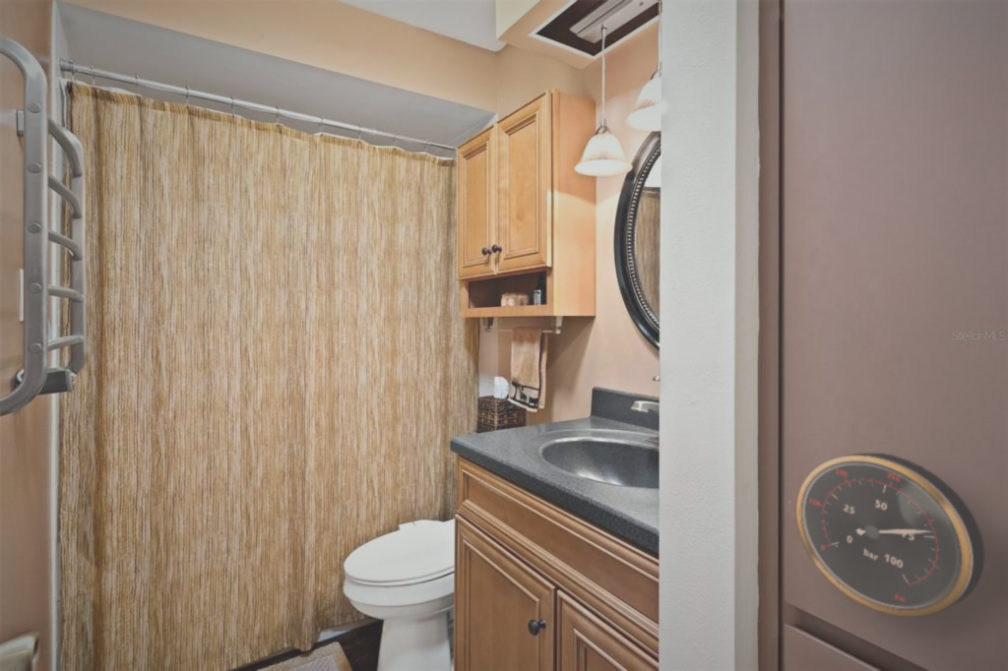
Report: value=72.5 unit=bar
